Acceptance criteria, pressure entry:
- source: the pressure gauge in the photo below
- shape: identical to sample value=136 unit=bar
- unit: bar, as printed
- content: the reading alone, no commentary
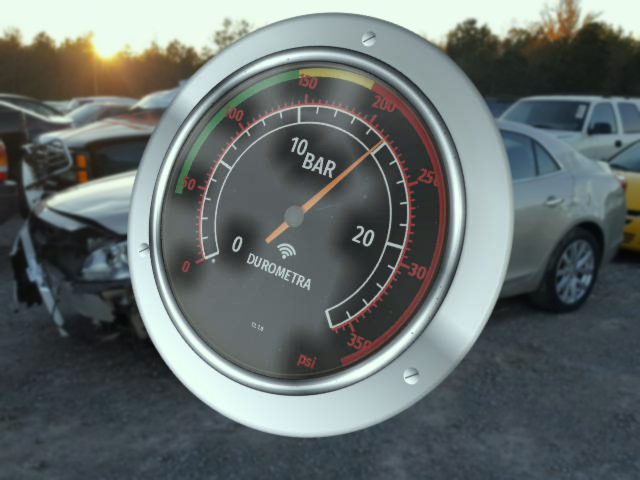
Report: value=15 unit=bar
